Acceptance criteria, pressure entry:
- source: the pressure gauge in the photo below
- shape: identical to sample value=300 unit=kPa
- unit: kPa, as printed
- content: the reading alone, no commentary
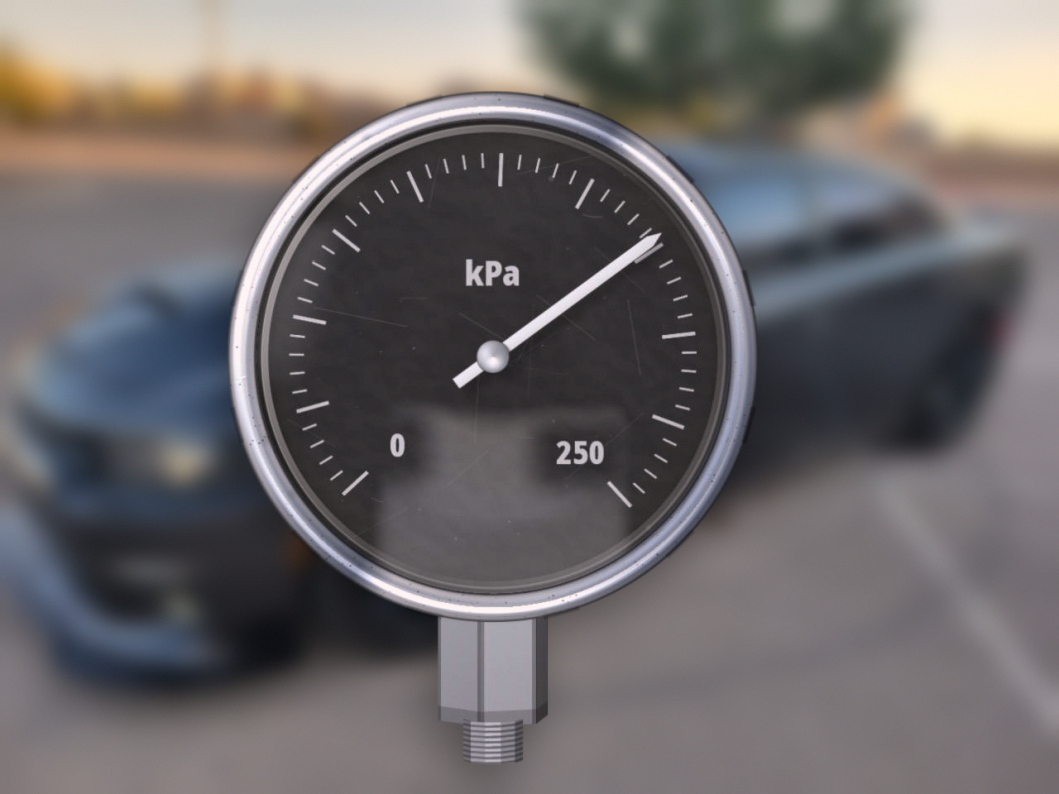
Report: value=172.5 unit=kPa
